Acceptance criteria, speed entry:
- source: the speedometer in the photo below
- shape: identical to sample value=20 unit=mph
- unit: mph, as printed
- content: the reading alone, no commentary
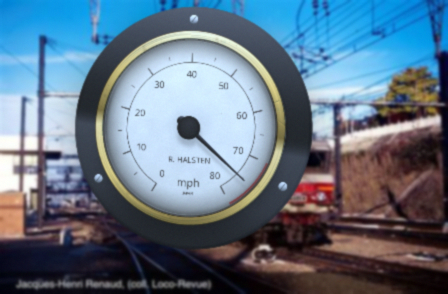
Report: value=75 unit=mph
